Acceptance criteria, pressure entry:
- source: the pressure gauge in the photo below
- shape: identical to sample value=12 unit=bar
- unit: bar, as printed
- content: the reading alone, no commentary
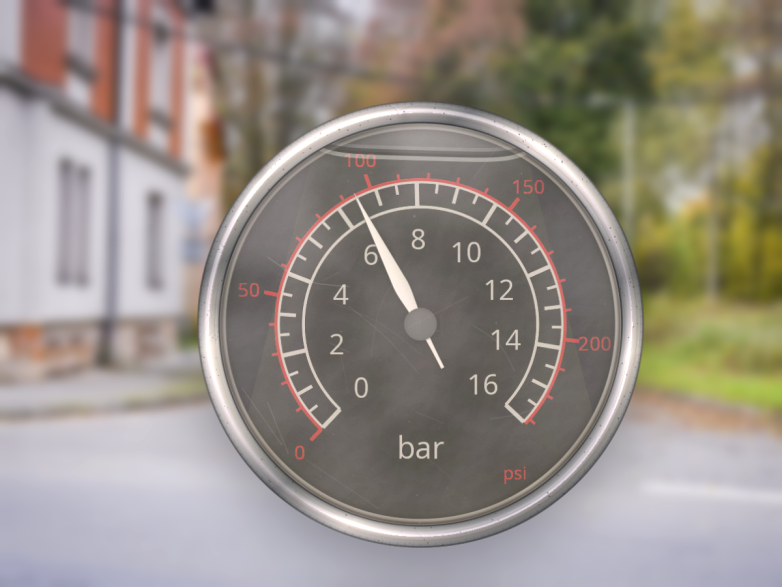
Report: value=6.5 unit=bar
